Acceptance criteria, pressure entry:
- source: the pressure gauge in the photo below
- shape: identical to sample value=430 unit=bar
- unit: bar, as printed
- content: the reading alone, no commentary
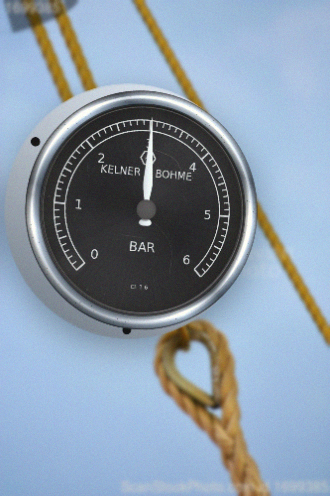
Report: value=3 unit=bar
